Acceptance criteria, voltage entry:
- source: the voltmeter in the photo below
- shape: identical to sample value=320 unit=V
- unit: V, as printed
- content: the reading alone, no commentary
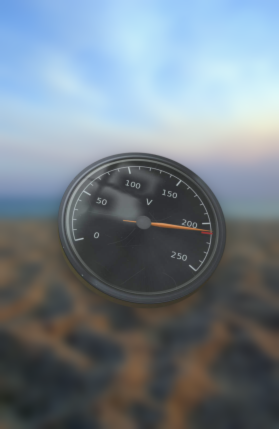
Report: value=210 unit=V
